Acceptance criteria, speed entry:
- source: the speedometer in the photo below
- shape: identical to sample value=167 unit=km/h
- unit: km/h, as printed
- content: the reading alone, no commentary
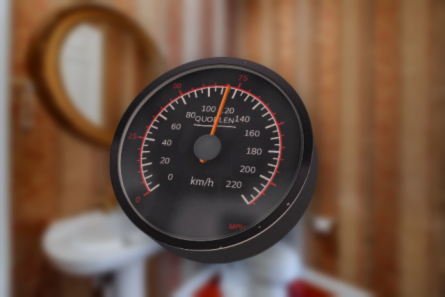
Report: value=115 unit=km/h
